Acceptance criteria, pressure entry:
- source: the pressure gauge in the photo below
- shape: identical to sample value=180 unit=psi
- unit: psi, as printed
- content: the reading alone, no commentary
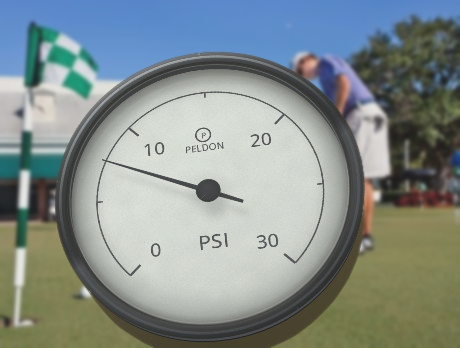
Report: value=7.5 unit=psi
